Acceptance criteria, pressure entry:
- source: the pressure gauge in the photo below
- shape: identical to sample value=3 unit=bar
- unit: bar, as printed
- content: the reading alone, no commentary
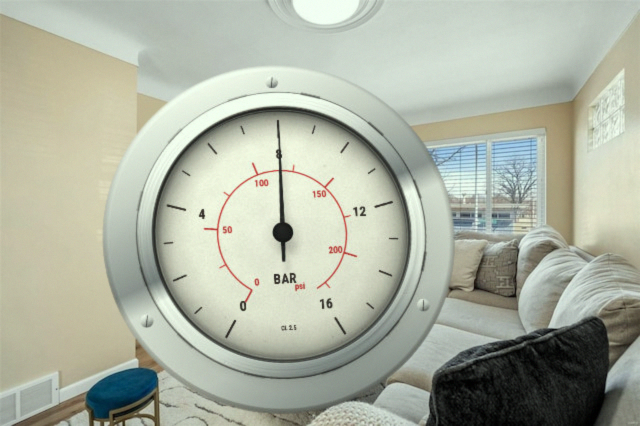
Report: value=8 unit=bar
